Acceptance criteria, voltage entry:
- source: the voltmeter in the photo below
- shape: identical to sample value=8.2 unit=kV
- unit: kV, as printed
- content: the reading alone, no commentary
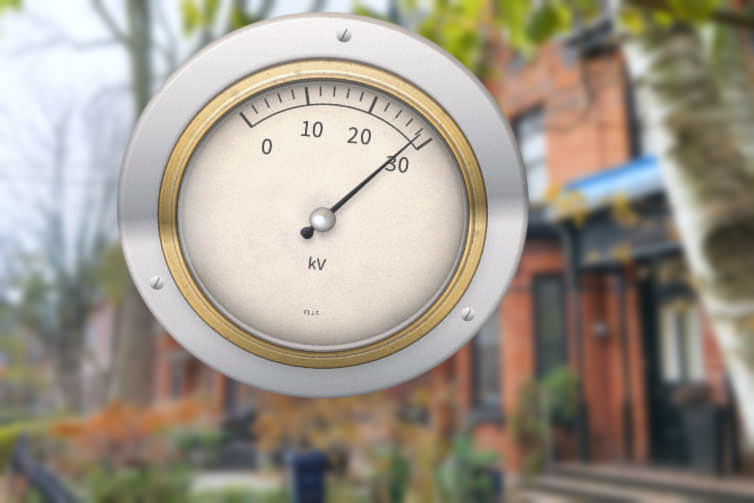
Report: value=28 unit=kV
